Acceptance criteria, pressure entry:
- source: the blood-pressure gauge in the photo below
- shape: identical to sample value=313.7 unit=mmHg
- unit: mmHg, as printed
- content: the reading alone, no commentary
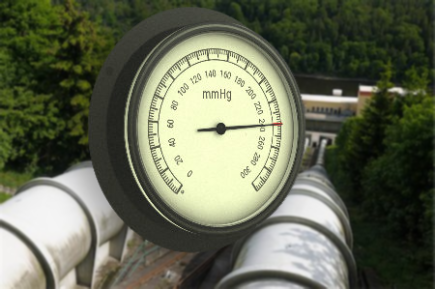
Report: value=240 unit=mmHg
